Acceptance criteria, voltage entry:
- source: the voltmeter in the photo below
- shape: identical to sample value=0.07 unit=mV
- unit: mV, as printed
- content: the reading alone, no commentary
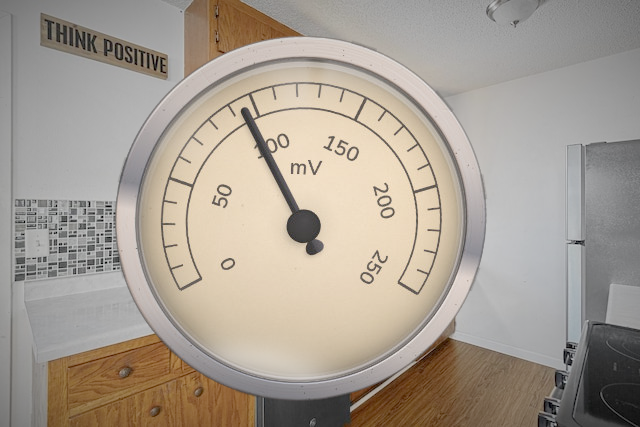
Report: value=95 unit=mV
